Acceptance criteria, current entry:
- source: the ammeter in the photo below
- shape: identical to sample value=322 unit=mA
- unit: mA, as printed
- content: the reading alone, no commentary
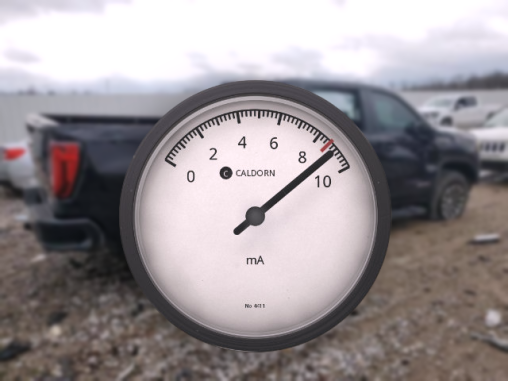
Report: value=9 unit=mA
